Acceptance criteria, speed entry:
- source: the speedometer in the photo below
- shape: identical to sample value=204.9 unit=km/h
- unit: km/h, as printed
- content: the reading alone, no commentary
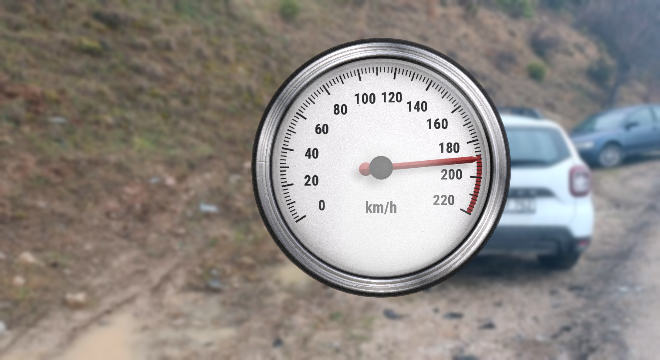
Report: value=190 unit=km/h
